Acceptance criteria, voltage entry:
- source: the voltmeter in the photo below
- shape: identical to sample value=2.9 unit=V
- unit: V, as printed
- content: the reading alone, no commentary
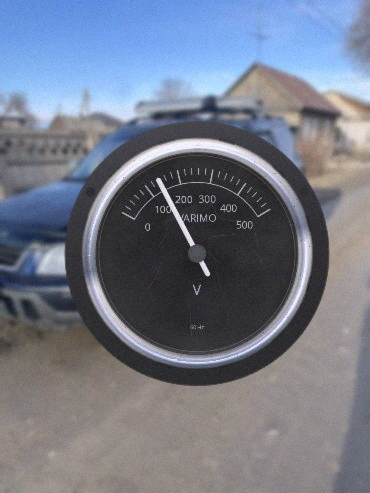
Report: value=140 unit=V
